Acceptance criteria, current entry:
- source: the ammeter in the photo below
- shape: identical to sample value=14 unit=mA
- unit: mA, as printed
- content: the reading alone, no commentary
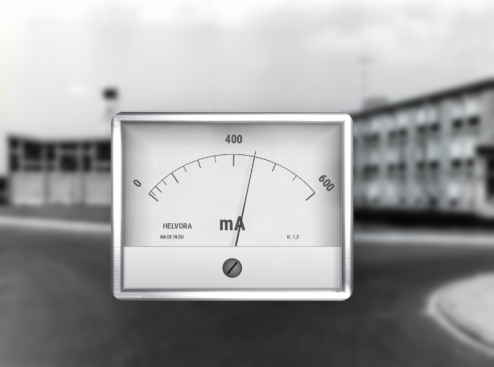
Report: value=450 unit=mA
